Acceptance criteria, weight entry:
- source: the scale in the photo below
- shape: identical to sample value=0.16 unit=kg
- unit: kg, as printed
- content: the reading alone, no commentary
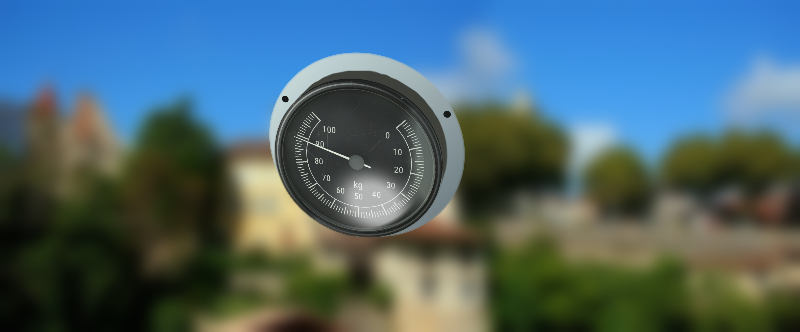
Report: value=90 unit=kg
